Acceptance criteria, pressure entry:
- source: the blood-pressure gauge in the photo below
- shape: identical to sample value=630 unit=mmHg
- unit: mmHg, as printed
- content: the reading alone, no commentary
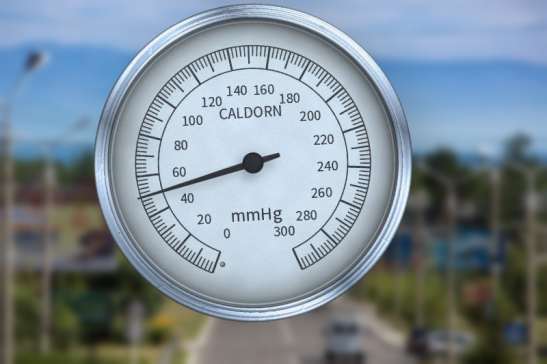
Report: value=50 unit=mmHg
